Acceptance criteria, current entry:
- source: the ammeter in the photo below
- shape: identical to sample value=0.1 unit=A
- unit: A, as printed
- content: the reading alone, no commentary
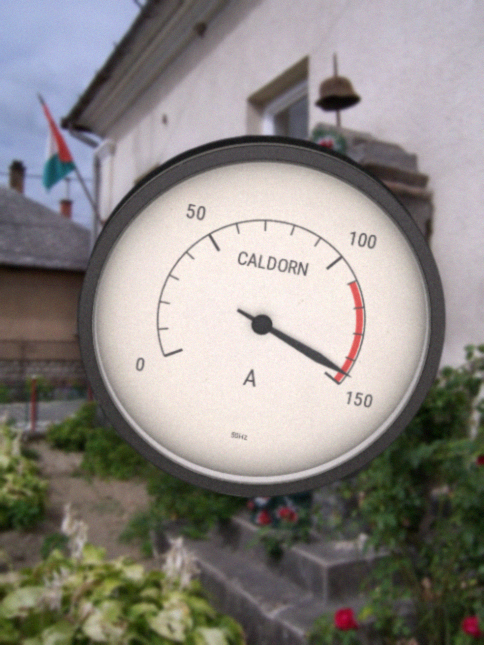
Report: value=145 unit=A
